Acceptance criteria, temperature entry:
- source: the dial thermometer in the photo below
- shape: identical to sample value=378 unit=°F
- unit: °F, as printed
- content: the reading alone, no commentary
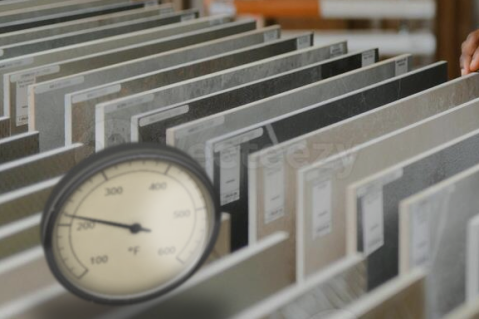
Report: value=220 unit=°F
